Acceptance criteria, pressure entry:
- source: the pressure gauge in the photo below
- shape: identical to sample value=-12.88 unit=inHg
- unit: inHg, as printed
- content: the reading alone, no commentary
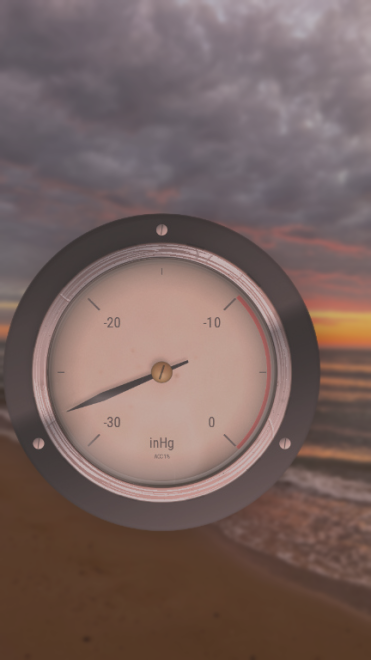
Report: value=-27.5 unit=inHg
